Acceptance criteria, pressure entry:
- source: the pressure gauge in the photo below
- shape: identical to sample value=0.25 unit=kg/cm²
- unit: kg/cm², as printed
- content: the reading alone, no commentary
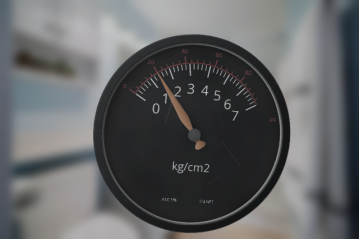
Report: value=1.4 unit=kg/cm²
